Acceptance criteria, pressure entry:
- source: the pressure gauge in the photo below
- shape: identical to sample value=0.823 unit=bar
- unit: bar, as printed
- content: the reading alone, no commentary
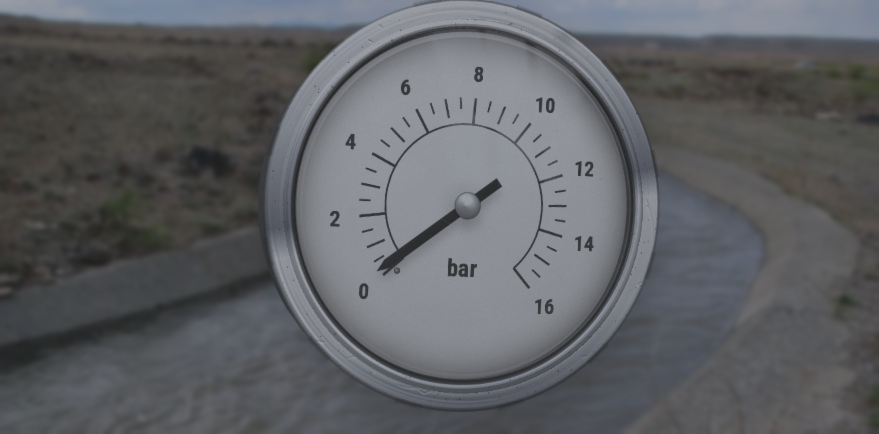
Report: value=0.25 unit=bar
